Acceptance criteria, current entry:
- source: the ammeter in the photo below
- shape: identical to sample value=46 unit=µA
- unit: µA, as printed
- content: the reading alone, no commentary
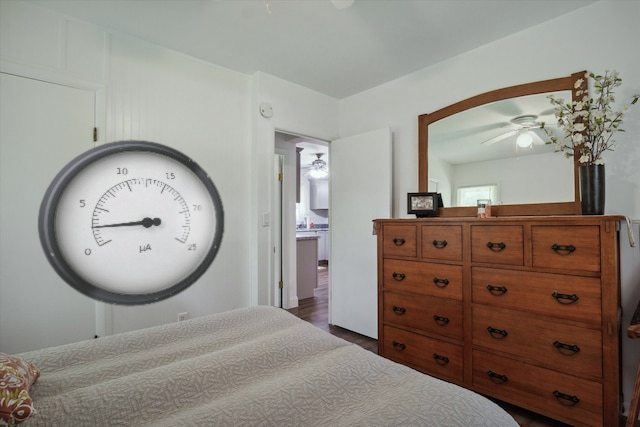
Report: value=2.5 unit=µA
